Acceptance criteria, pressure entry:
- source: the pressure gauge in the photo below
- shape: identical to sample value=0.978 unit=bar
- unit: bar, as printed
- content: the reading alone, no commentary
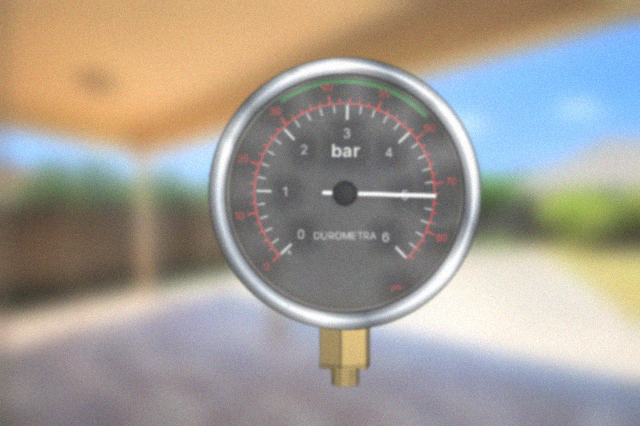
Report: value=5 unit=bar
